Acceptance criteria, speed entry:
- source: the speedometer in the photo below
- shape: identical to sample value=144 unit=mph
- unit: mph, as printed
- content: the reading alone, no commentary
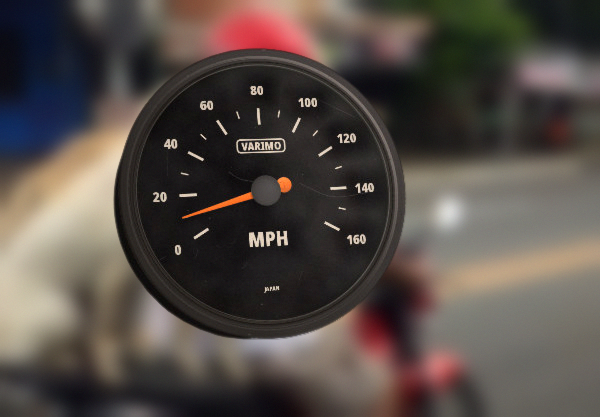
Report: value=10 unit=mph
